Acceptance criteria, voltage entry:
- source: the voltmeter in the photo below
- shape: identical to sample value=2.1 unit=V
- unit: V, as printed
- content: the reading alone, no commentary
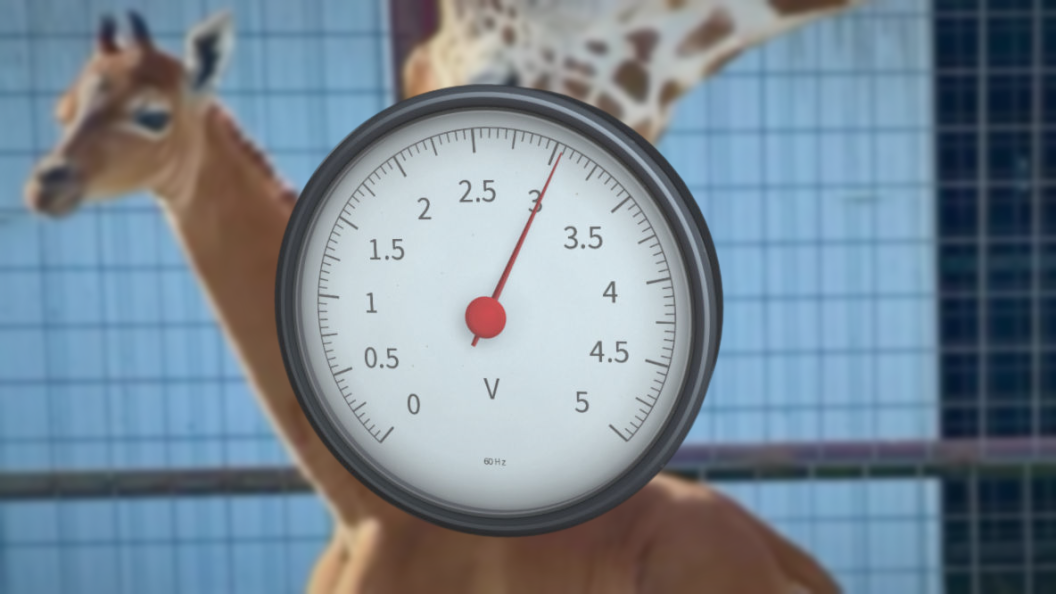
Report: value=3.05 unit=V
